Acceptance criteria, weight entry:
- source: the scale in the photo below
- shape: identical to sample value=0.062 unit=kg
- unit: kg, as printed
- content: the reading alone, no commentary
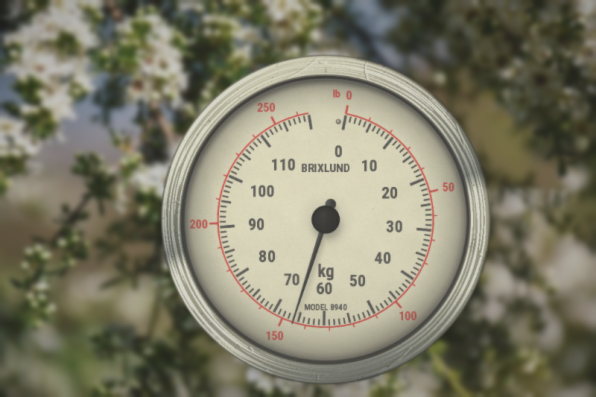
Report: value=66 unit=kg
